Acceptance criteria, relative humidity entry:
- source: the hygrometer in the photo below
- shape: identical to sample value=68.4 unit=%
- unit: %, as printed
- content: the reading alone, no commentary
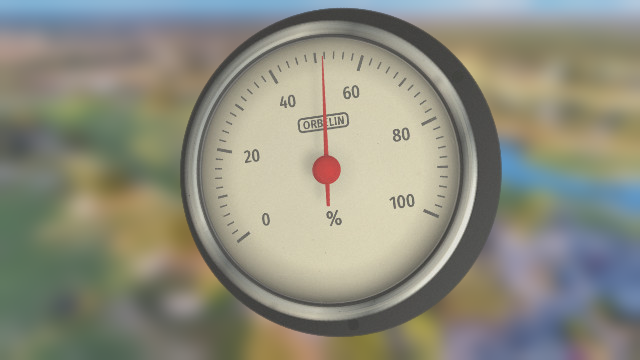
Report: value=52 unit=%
